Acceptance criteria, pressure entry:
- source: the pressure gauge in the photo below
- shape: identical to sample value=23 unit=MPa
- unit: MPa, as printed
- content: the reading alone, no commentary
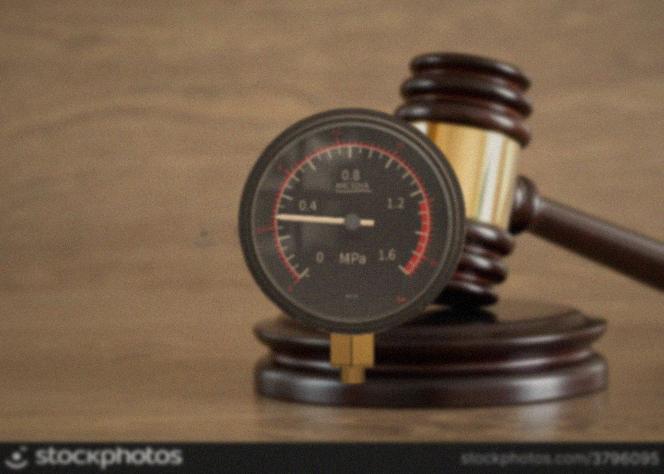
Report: value=0.3 unit=MPa
